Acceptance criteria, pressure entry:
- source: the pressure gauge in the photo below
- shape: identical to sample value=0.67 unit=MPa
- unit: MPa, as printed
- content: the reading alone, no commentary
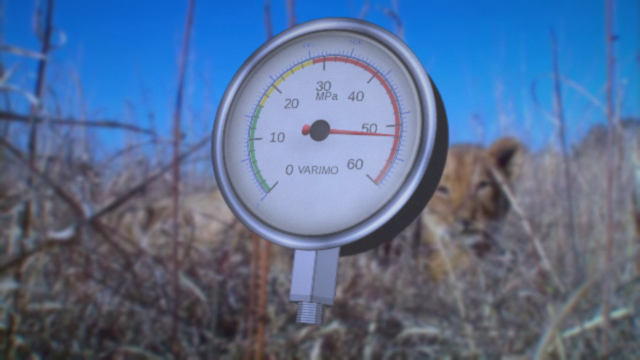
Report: value=52 unit=MPa
